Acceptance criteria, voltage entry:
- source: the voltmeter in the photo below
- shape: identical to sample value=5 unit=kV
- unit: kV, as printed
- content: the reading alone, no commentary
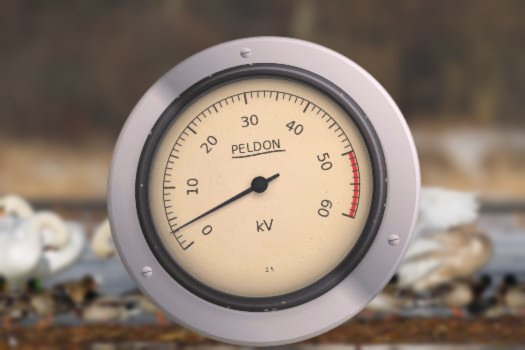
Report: value=3 unit=kV
